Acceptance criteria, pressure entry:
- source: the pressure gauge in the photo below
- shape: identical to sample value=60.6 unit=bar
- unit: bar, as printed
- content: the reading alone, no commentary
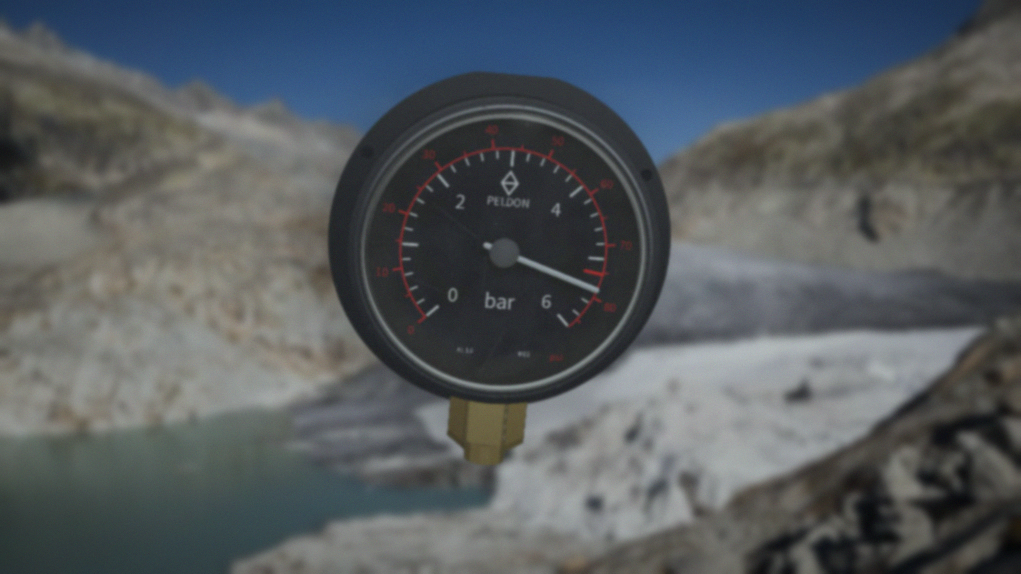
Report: value=5.4 unit=bar
